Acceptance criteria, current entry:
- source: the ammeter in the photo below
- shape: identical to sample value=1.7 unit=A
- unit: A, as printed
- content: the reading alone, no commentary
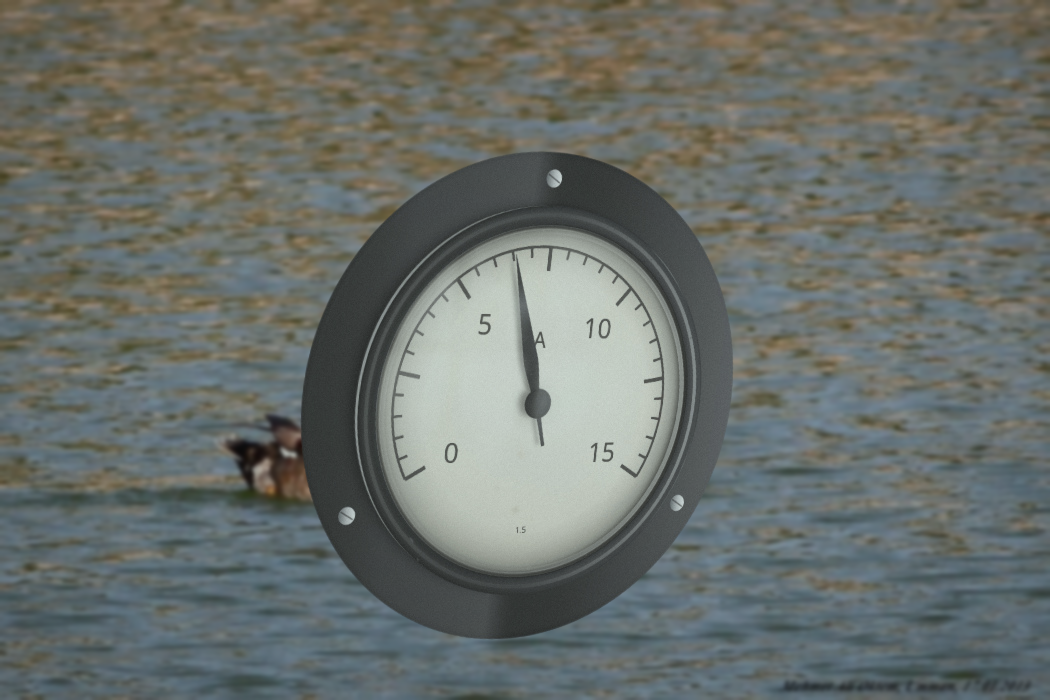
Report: value=6.5 unit=A
